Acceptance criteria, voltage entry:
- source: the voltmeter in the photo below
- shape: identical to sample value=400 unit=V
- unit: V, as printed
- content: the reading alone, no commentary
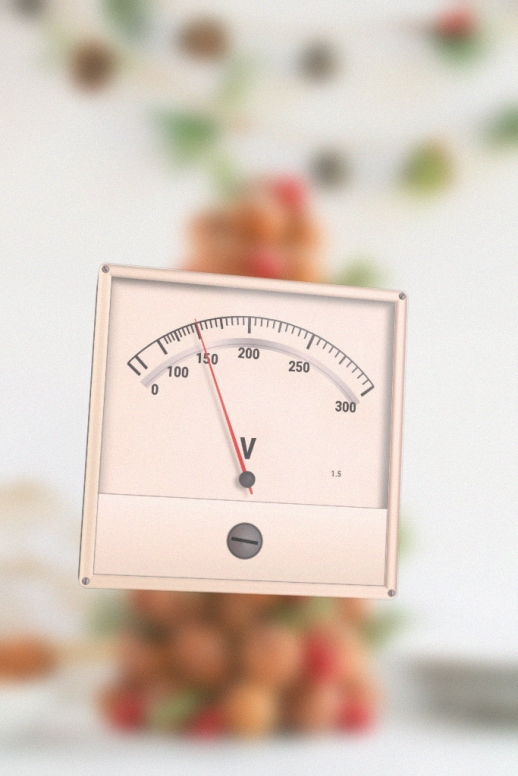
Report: value=150 unit=V
